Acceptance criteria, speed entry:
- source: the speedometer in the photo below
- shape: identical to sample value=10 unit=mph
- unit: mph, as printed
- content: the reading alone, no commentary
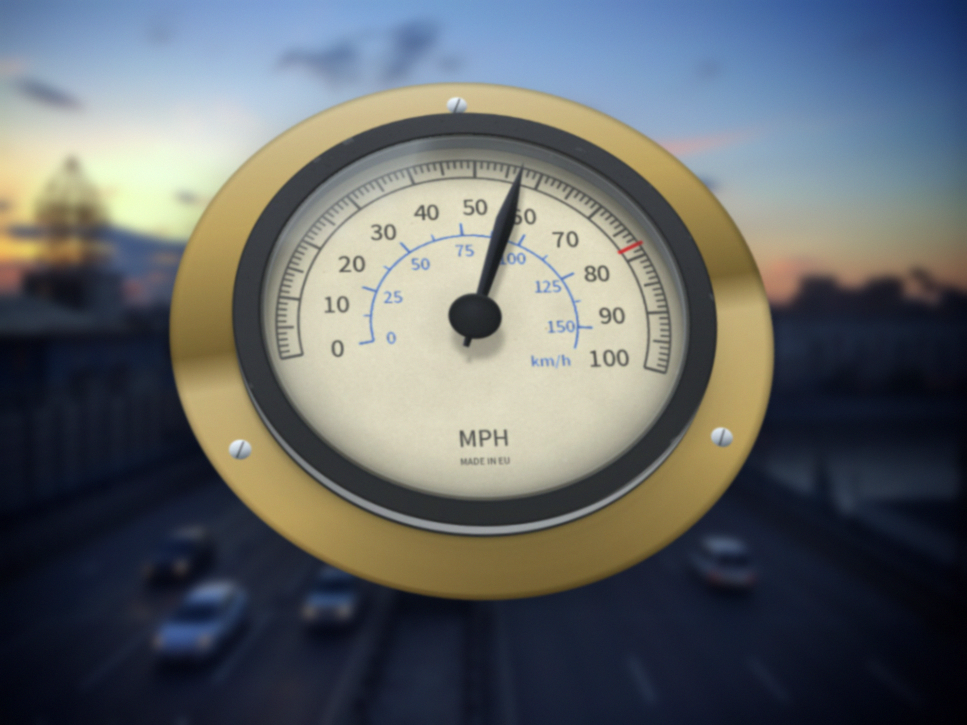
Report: value=57 unit=mph
